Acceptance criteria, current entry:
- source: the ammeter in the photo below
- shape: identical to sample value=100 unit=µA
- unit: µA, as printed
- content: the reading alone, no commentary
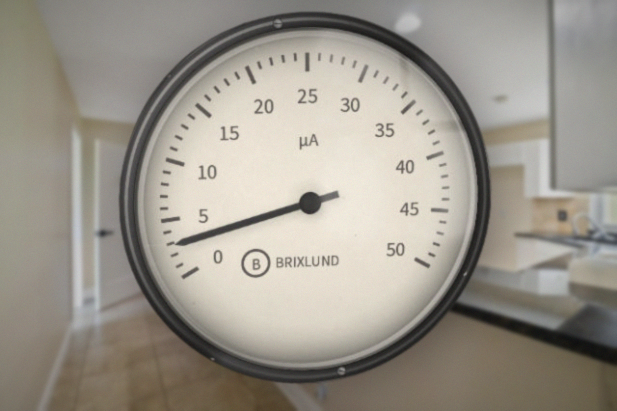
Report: value=3 unit=µA
